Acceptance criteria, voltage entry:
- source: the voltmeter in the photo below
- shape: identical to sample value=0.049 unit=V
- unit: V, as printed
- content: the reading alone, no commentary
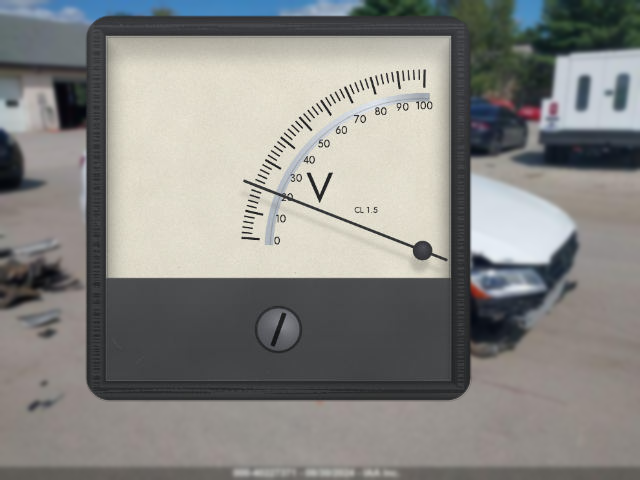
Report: value=20 unit=V
